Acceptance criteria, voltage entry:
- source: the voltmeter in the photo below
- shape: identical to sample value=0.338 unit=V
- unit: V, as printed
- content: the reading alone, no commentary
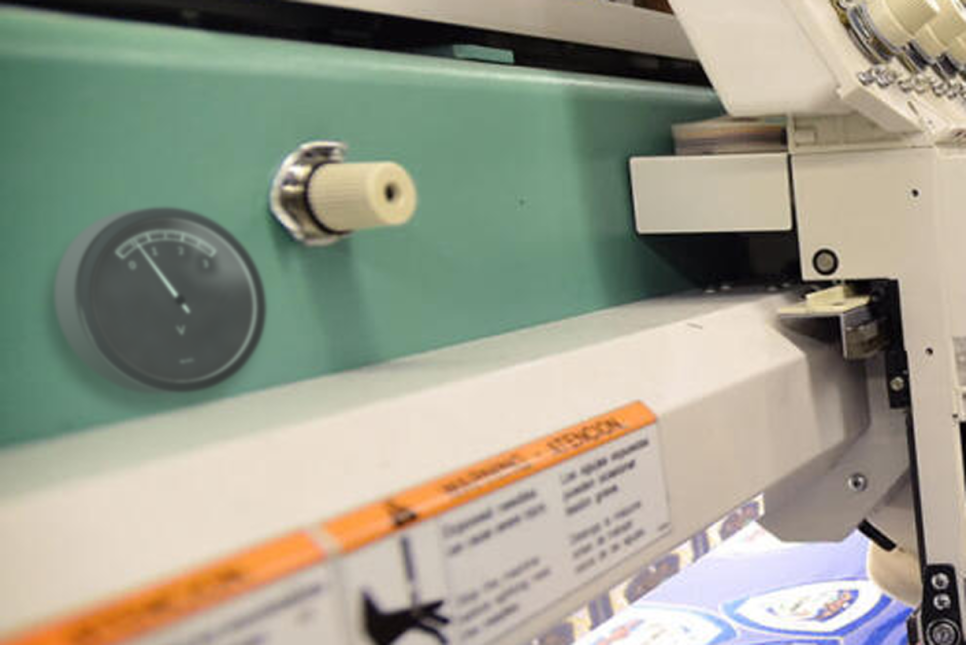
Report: value=0.5 unit=V
